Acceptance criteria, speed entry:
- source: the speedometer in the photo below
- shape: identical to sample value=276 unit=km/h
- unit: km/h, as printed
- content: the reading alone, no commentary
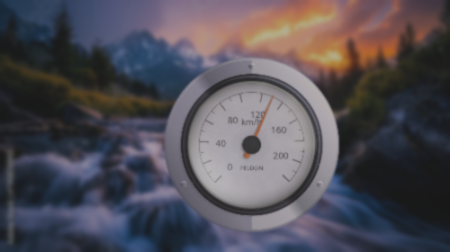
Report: value=130 unit=km/h
